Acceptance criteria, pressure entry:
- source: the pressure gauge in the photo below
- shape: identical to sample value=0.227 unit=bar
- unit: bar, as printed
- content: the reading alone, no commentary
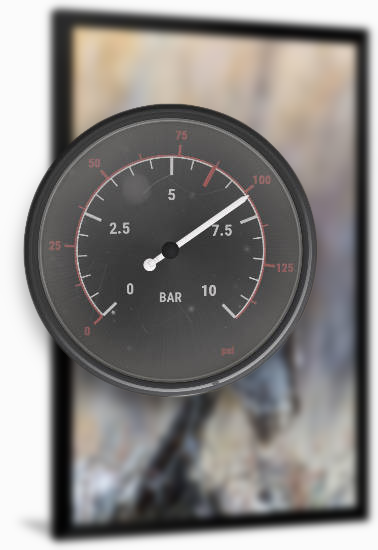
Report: value=7 unit=bar
